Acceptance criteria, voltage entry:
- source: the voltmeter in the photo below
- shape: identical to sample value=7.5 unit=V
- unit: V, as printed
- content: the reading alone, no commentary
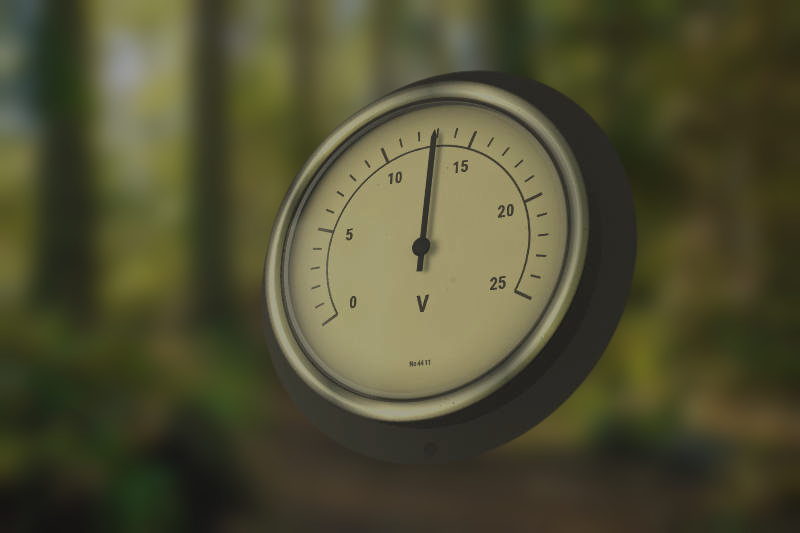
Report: value=13 unit=V
